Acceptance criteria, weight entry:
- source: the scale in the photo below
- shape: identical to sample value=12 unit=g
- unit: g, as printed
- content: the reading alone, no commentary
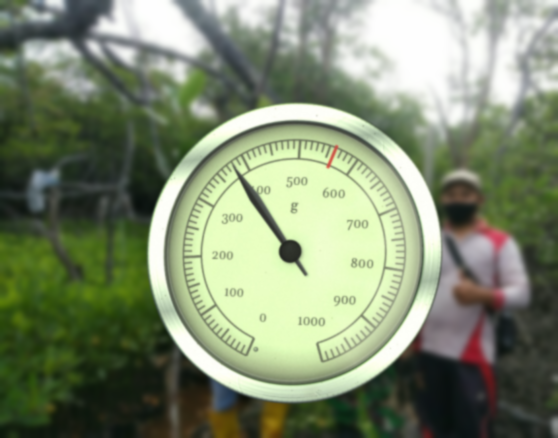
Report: value=380 unit=g
